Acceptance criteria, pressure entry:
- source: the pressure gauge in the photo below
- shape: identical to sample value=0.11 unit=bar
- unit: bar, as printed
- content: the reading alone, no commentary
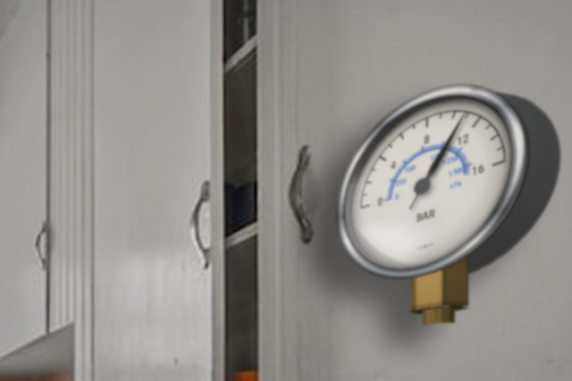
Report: value=11 unit=bar
